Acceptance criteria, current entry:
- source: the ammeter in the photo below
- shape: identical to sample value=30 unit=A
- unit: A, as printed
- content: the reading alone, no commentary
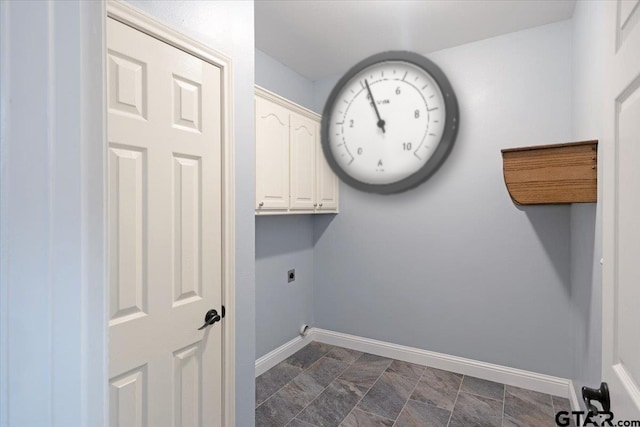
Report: value=4.25 unit=A
